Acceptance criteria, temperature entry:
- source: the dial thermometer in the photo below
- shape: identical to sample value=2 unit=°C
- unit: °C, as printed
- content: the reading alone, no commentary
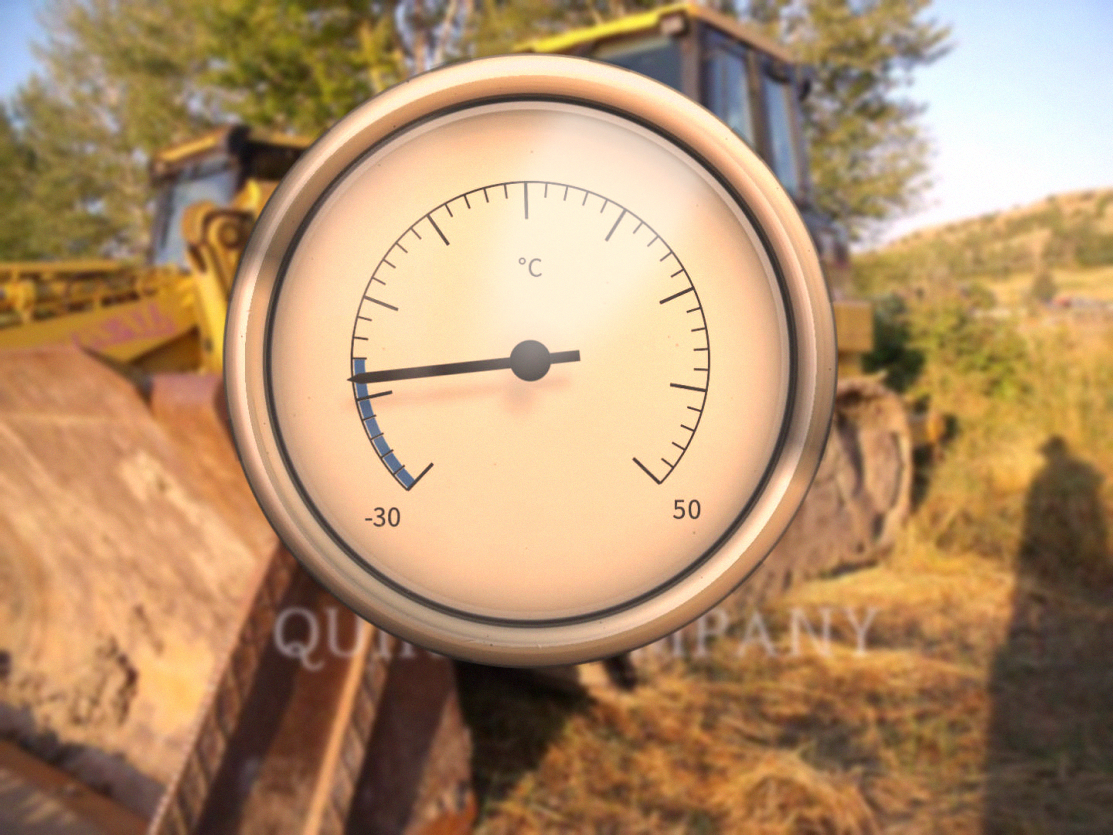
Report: value=-18 unit=°C
